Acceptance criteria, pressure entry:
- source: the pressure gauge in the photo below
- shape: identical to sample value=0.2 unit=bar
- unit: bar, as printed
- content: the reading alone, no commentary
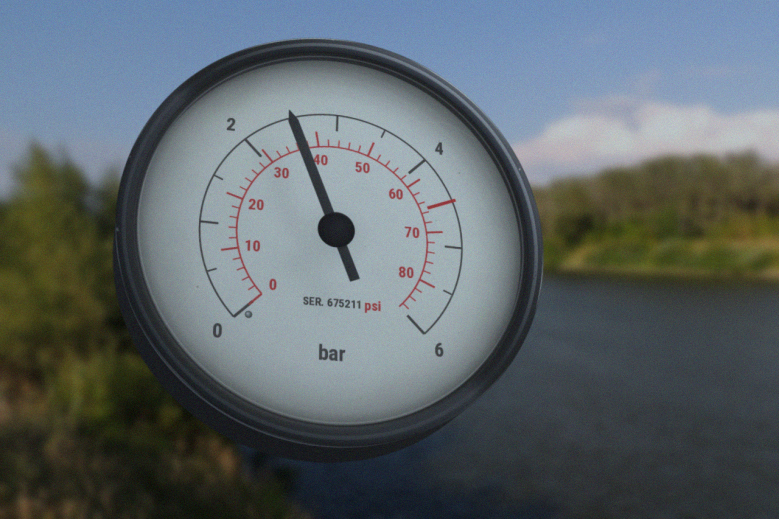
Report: value=2.5 unit=bar
